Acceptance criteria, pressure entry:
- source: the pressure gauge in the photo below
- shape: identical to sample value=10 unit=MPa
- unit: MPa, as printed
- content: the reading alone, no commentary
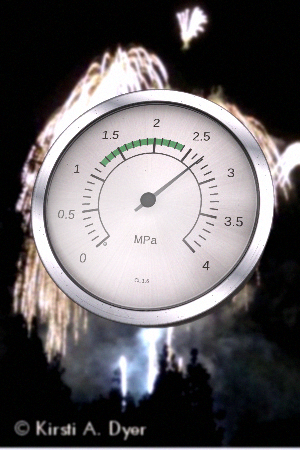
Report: value=2.7 unit=MPa
